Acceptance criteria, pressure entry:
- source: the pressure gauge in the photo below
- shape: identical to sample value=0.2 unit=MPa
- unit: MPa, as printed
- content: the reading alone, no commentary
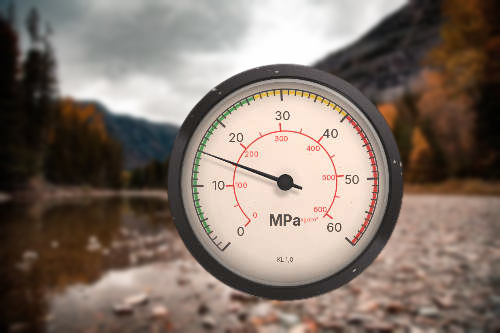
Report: value=15 unit=MPa
